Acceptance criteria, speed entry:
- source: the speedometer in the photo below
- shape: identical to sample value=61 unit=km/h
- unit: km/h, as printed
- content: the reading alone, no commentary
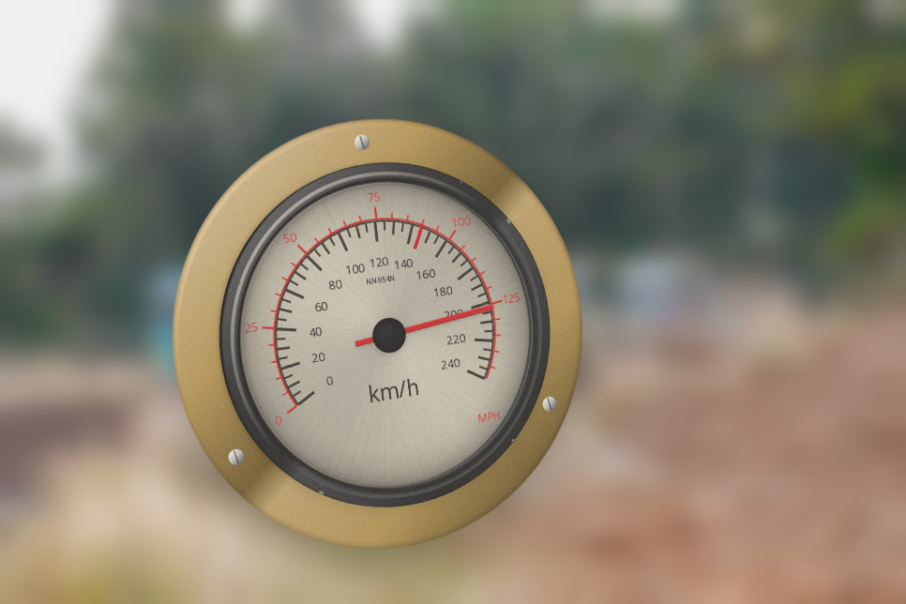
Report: value=202.5 unit=km/h
